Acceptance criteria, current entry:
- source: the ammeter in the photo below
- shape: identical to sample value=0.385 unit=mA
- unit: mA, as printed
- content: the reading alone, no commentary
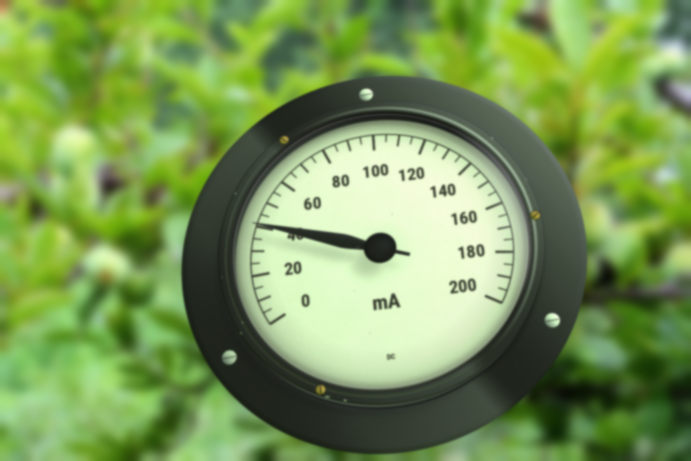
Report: value=40 unit=mA
